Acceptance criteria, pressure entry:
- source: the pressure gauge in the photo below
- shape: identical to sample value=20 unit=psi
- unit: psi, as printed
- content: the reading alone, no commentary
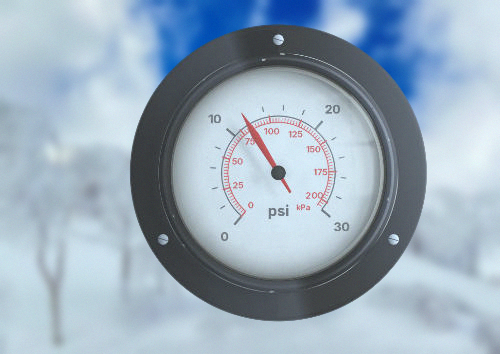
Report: value=12 unit=psi
